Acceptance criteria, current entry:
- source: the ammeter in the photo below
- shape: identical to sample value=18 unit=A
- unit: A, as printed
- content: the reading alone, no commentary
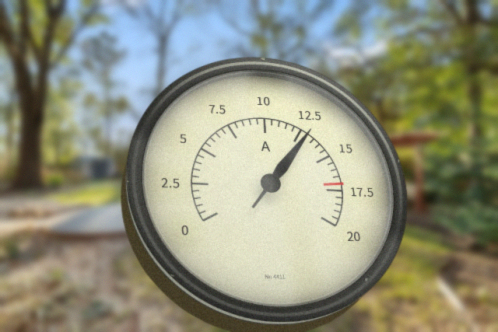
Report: value=13 unit=A
